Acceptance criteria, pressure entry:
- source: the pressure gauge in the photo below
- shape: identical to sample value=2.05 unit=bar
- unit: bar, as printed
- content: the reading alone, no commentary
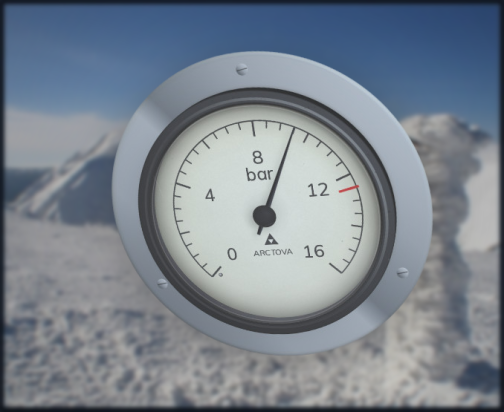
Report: value=9.5 unit=bar
